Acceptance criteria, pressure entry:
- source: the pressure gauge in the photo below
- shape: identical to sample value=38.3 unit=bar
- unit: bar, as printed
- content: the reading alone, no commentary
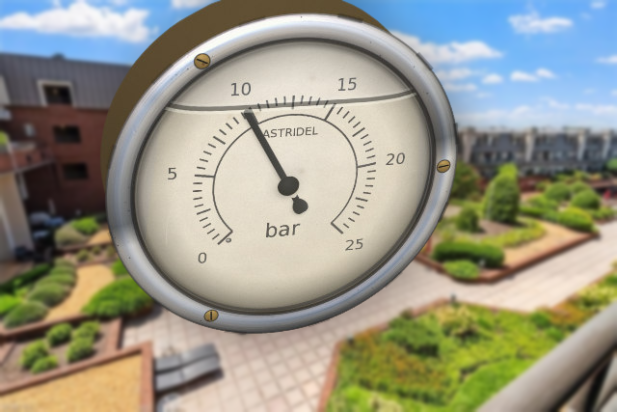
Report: value=9.75 unit=bar
